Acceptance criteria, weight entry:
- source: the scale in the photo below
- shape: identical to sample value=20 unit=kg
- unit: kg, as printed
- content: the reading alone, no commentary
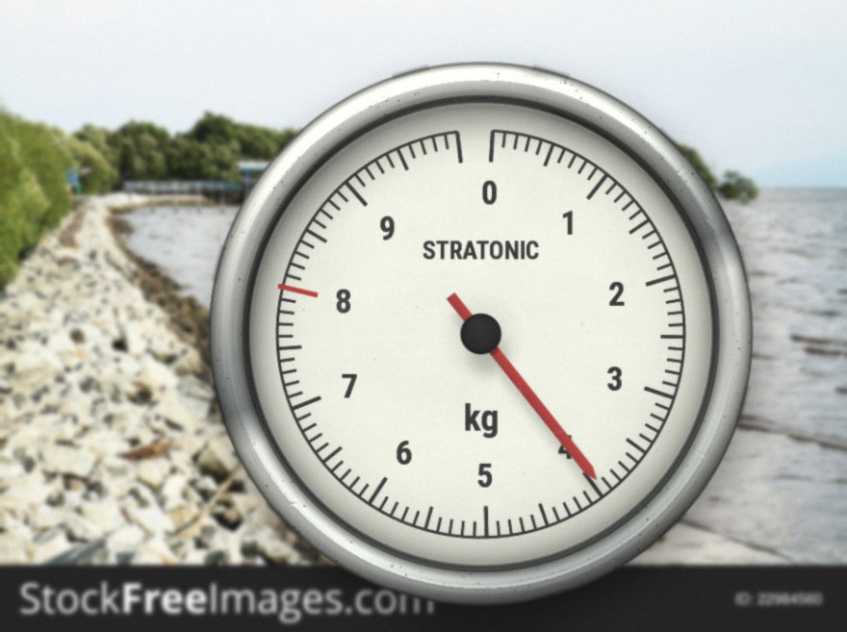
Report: value=3.95 unit=kg
